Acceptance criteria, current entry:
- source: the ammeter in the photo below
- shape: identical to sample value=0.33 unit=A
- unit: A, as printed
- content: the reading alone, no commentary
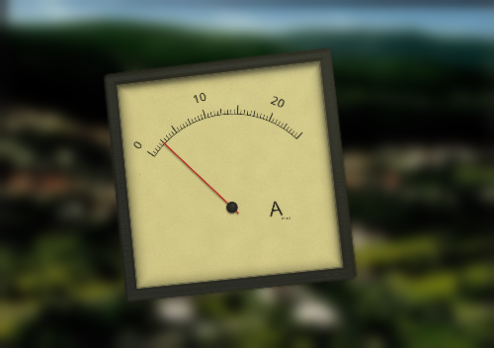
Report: value=2.5 unit=A
